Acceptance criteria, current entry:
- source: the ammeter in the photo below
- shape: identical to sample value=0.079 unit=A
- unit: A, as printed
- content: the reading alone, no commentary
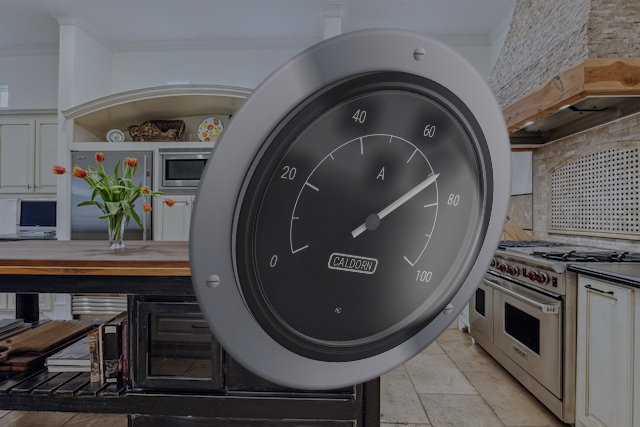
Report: value=70 unit=A
